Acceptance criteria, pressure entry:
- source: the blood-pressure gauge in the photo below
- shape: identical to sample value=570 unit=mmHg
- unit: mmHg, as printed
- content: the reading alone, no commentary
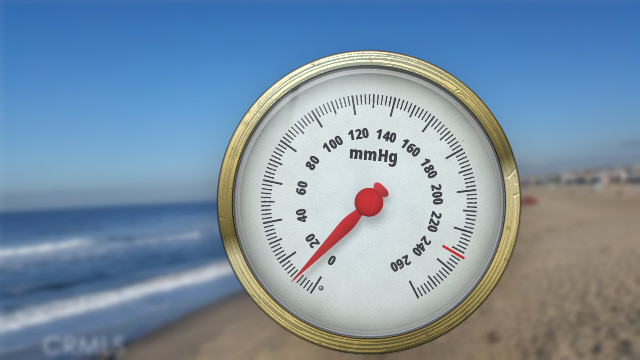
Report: value=10 unit=mmHg
